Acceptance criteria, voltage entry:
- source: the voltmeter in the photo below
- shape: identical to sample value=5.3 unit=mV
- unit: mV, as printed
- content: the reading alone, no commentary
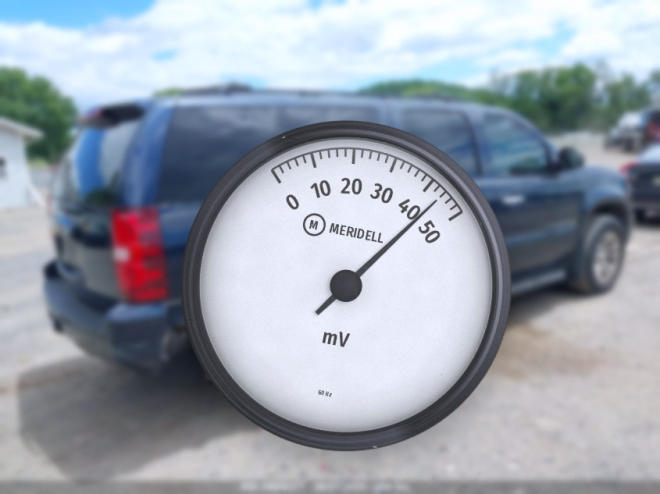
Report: value=44 unit=mV
